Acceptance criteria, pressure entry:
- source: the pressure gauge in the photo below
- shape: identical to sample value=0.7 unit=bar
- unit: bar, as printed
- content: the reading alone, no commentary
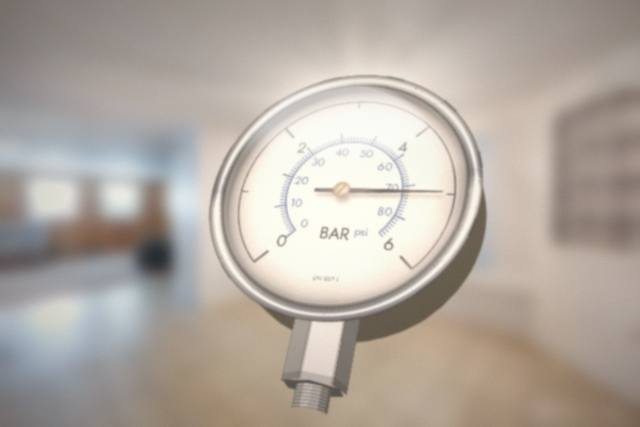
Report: value=5 unit=bar
